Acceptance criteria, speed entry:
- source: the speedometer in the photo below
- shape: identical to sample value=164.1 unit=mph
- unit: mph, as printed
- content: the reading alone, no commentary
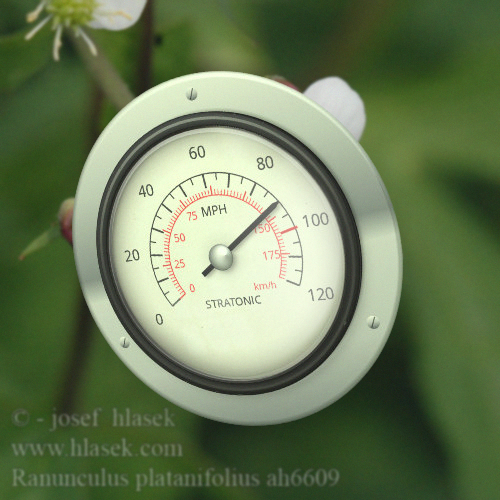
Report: value=90 unit=mph
